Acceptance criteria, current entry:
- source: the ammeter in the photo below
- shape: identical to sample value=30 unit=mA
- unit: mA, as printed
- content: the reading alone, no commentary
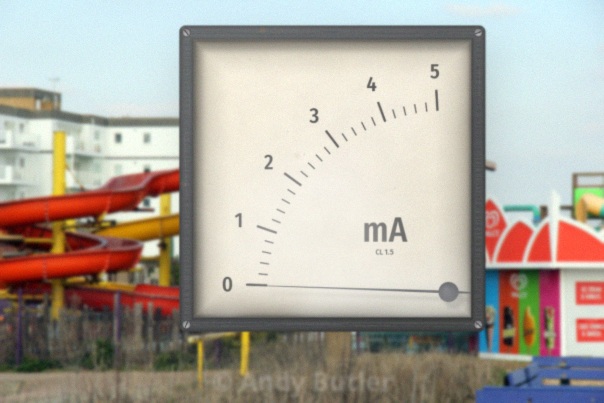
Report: value=0 unit=mA
